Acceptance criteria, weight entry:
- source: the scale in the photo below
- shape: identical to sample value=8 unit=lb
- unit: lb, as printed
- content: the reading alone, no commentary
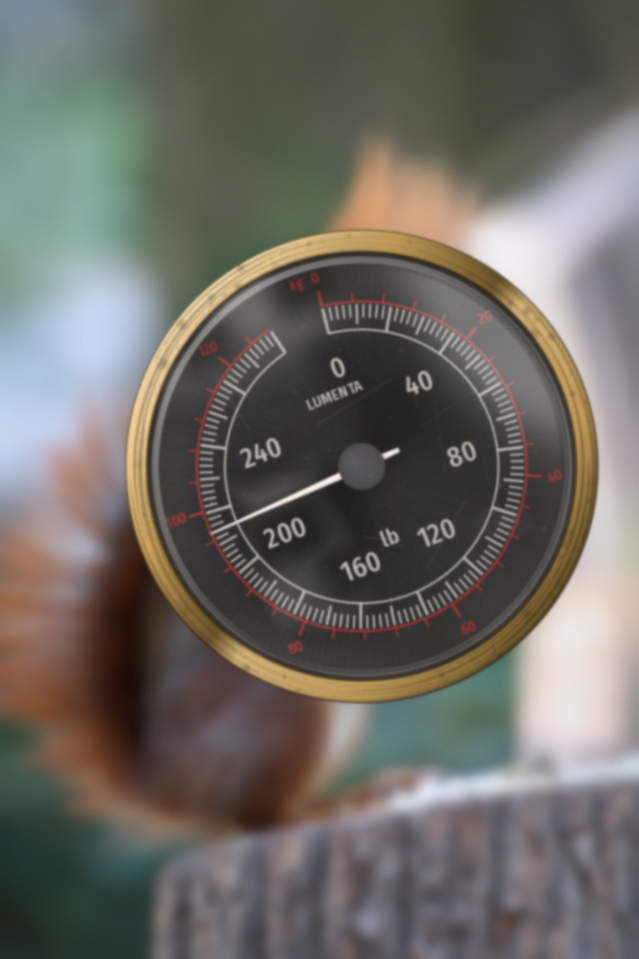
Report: value=214 unit=lb
